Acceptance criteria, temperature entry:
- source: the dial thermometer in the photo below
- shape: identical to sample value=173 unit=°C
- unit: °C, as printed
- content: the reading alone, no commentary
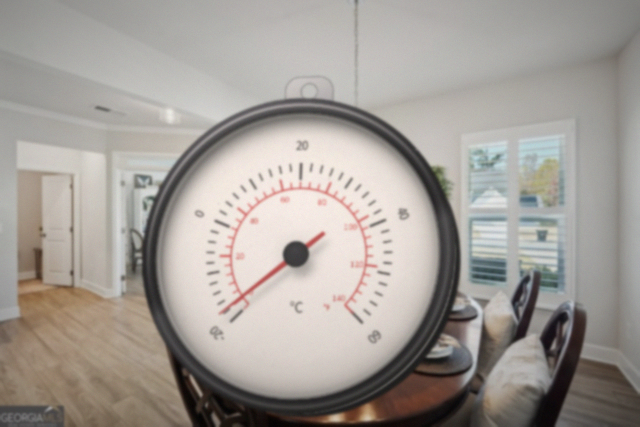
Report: value=-18 unit=°C
